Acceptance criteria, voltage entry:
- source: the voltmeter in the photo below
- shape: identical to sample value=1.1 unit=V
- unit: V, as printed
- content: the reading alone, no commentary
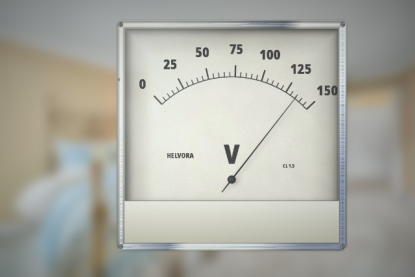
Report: value=135 unit=V
